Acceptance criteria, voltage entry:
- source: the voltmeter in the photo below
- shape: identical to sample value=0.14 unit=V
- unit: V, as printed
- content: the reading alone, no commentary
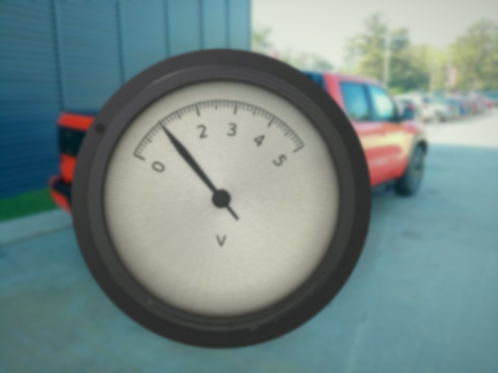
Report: value=1 unit=V
